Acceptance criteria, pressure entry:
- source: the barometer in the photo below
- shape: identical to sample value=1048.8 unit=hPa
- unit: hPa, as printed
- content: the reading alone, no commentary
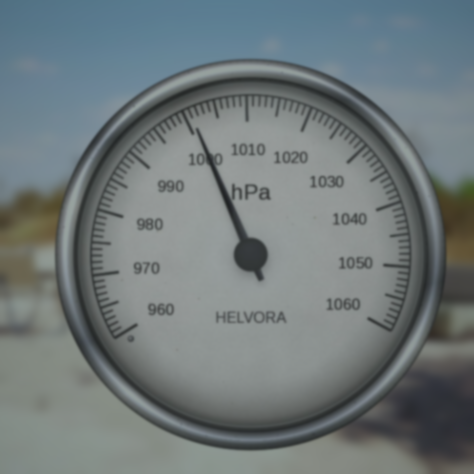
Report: value=1001 unit=hPa
